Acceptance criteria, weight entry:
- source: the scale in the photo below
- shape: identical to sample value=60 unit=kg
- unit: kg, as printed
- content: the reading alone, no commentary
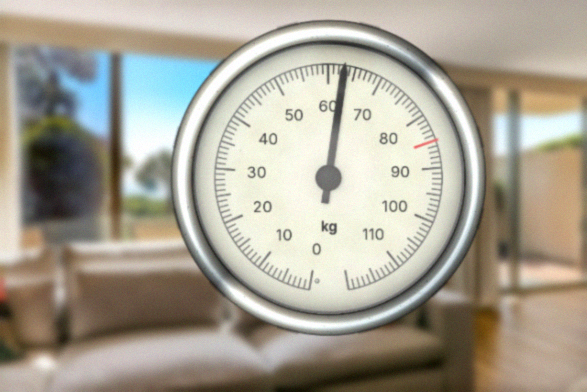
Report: value=63 unit=kg
